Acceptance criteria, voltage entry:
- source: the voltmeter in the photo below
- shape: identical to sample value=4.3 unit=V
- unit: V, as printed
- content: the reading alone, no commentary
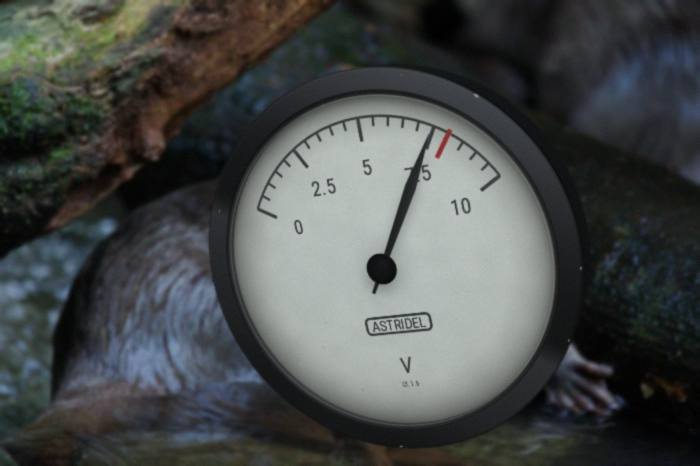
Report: value=7.5 unit=V
